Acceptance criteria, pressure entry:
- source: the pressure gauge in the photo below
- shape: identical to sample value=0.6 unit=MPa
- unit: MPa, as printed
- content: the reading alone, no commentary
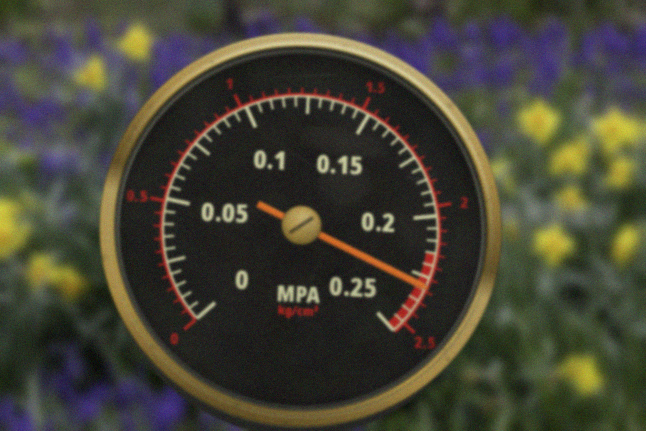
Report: value=0.23 unit=MPa
